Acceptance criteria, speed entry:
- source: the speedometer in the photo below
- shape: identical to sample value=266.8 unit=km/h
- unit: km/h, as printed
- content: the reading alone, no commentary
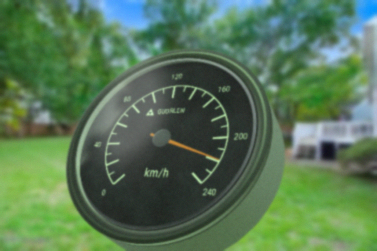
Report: value=220 unit=km/h
